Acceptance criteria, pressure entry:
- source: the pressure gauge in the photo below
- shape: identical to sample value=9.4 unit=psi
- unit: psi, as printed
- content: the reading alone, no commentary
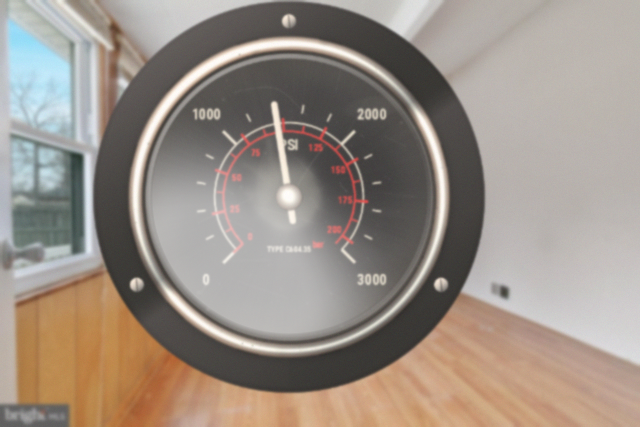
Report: value=1400 unit=psi
